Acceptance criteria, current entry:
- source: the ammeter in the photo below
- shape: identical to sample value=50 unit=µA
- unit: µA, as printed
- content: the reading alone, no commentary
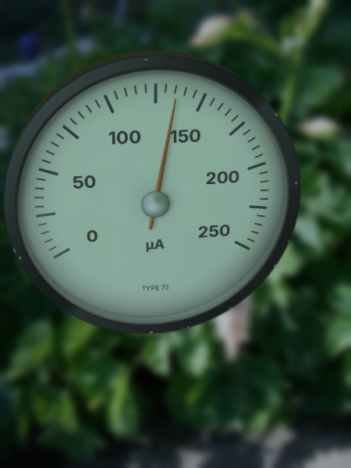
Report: value=135 unit=µA
